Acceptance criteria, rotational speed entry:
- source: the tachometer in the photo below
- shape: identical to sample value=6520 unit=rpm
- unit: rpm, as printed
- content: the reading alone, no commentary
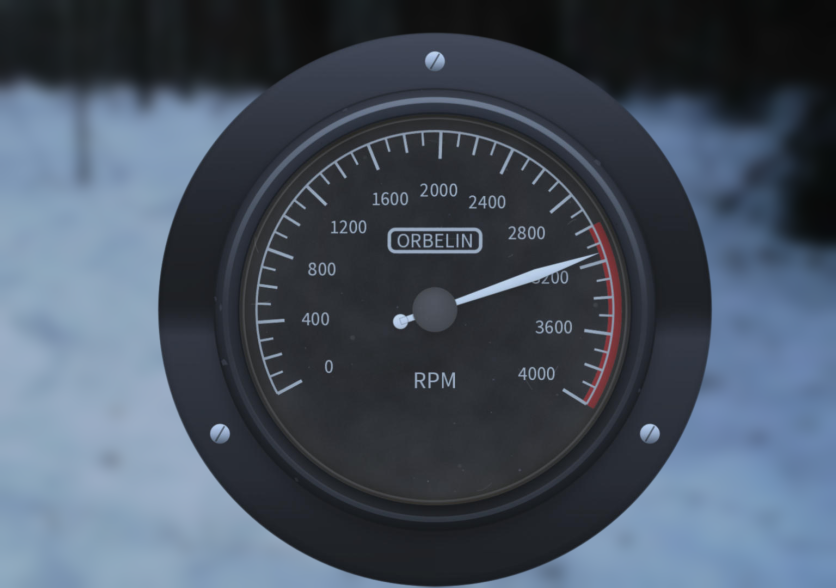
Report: value=3150 unit=rpm
